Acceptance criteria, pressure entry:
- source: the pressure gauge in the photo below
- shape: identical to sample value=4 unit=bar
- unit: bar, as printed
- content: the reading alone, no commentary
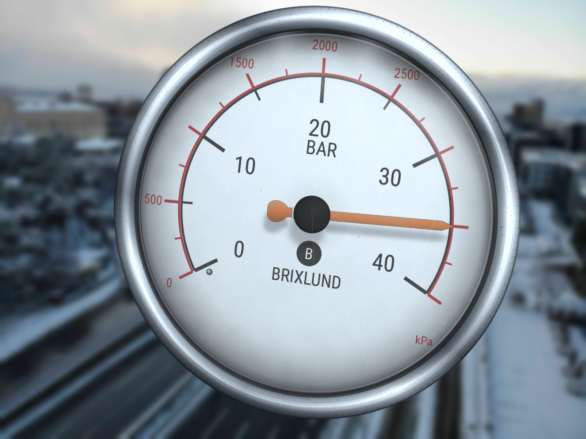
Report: value=35 unit=bar
